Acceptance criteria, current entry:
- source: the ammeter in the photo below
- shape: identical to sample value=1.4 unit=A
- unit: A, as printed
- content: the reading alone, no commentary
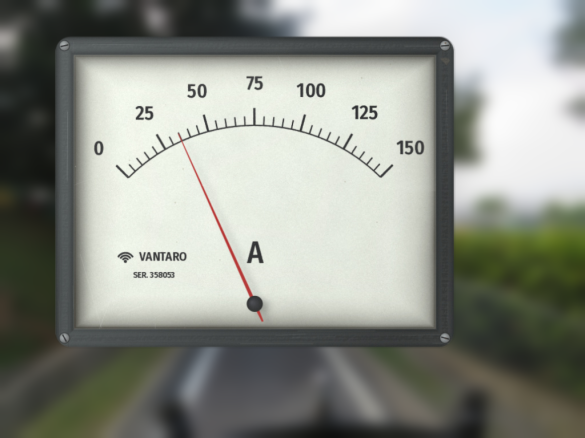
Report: value=35 unit=A
